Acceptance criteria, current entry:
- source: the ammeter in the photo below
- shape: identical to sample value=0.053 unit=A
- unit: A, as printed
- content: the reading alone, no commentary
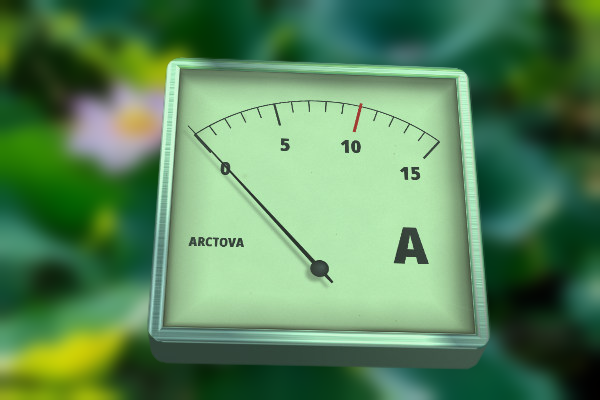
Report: value=0 unit=A
